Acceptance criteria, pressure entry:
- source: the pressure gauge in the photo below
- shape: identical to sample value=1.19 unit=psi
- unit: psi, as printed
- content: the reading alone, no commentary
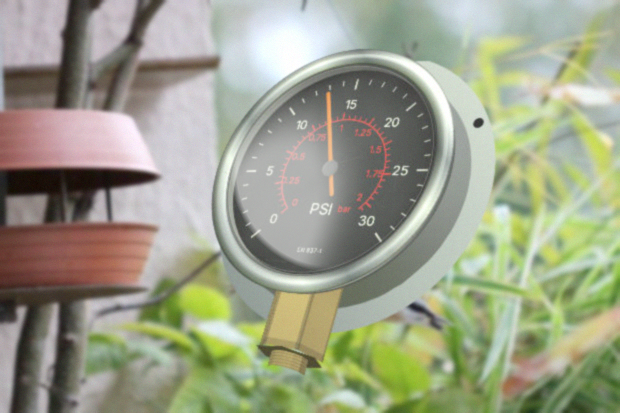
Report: value=13 unit=psi
